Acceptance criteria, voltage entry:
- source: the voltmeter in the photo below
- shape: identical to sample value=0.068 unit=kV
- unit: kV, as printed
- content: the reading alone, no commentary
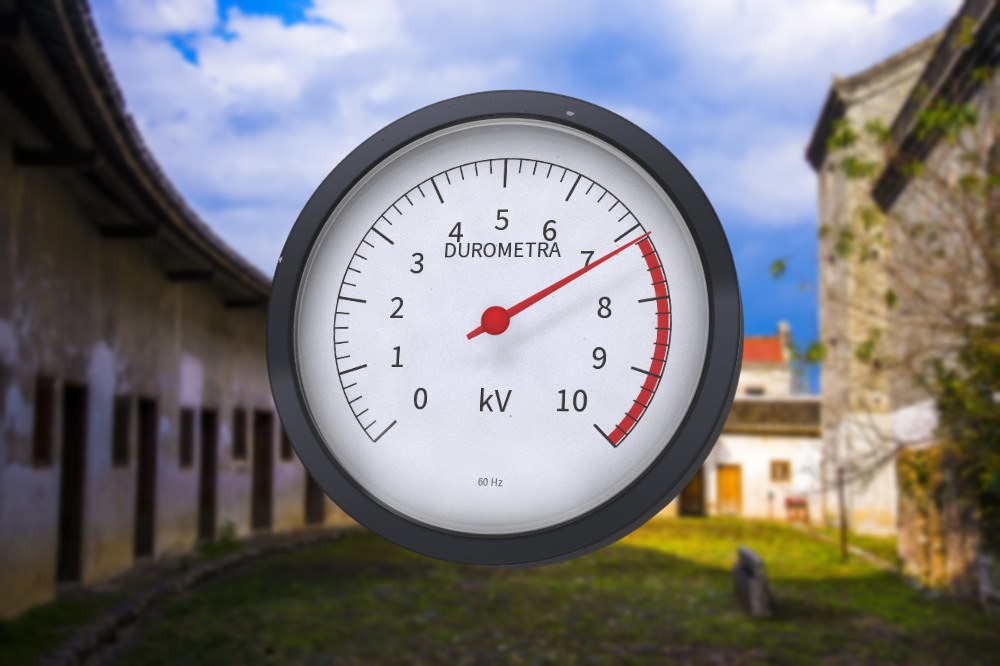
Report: value=7.2 unit=kV
